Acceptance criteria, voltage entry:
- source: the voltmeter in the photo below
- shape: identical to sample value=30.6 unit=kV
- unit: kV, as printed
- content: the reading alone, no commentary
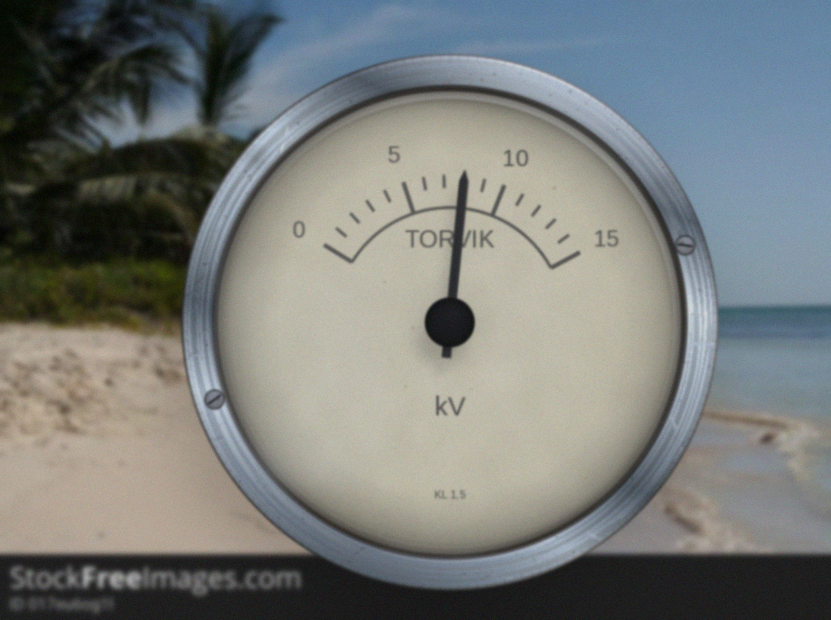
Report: value=8 unit=kV
